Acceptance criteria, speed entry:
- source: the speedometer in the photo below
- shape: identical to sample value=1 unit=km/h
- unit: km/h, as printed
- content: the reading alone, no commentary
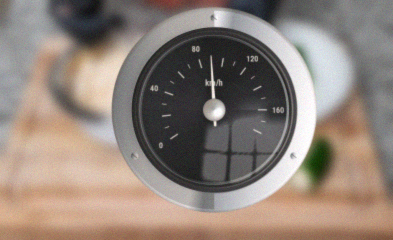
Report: value=90 unit=km/h
